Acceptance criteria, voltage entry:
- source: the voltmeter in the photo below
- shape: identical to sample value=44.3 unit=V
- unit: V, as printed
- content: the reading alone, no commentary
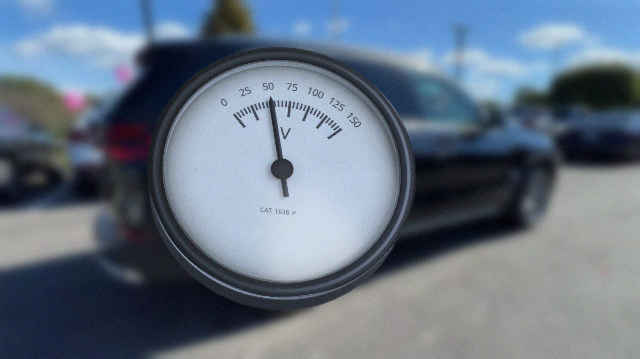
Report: value=50 unit=V
